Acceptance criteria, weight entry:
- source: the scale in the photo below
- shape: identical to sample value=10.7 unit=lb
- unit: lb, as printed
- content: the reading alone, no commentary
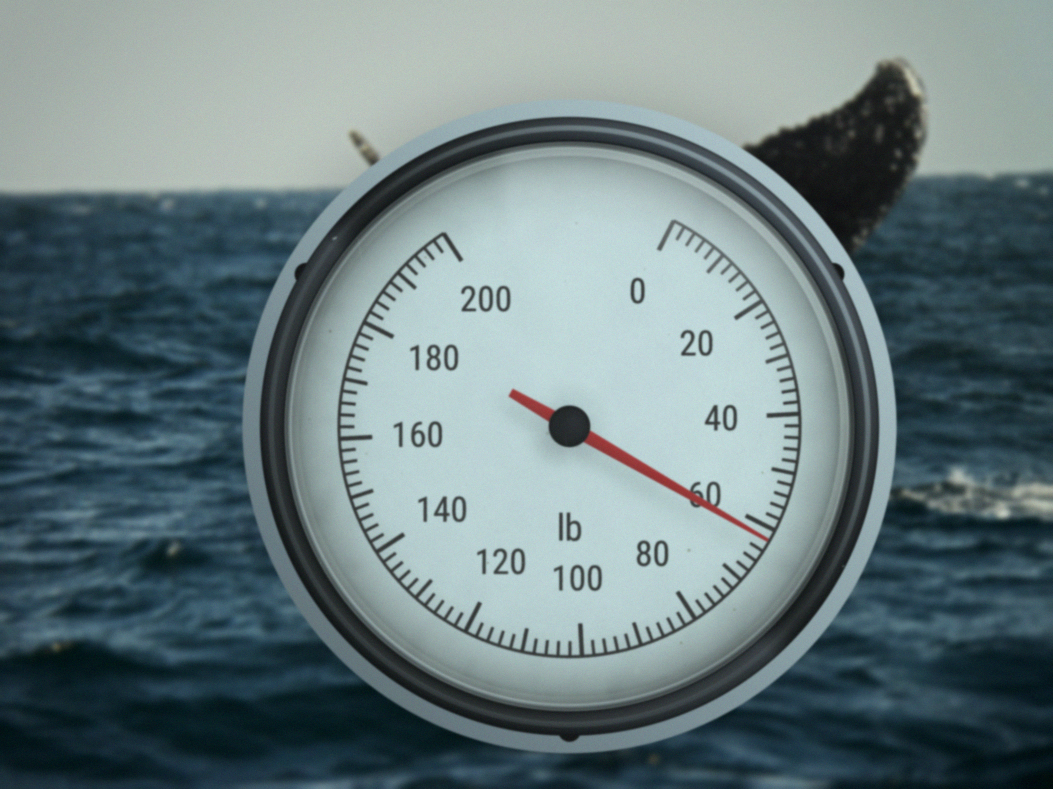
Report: value=62 unit=lb
